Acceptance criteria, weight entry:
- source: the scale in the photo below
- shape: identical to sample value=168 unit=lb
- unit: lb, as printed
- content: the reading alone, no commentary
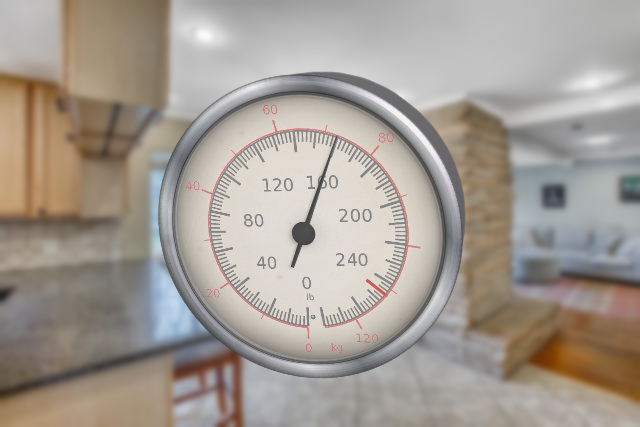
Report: value=160 unit=lb
